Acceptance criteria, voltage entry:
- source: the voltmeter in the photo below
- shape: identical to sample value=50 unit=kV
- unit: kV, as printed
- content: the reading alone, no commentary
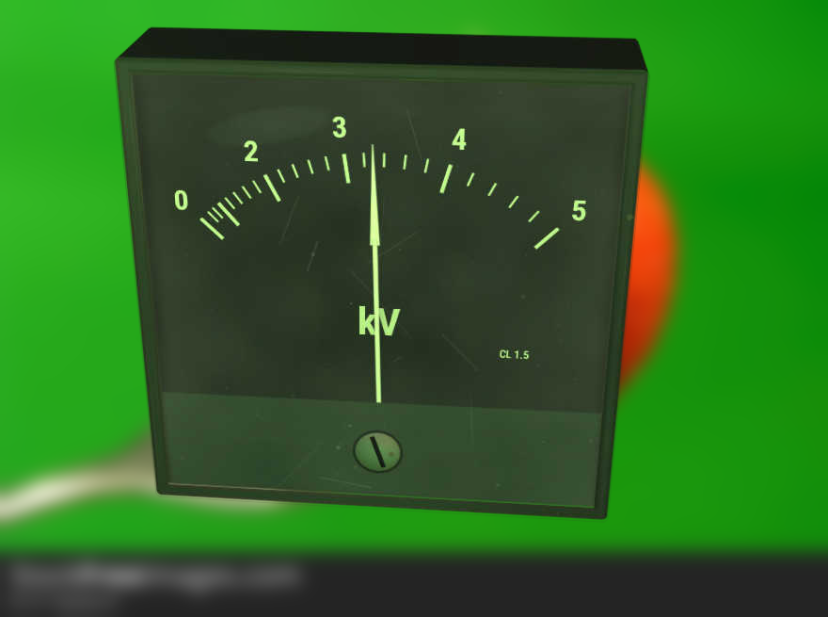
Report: value=3.3 unit=kV
